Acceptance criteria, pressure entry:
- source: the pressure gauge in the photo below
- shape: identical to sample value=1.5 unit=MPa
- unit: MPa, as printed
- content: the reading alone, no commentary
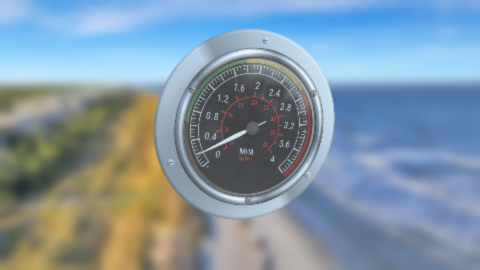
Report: value=0.2 unit=MPa
